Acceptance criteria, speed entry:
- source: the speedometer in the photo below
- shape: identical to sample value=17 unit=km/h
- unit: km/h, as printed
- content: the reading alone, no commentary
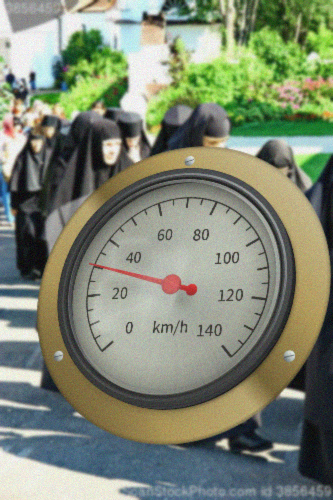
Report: value=30 unit=km/h
